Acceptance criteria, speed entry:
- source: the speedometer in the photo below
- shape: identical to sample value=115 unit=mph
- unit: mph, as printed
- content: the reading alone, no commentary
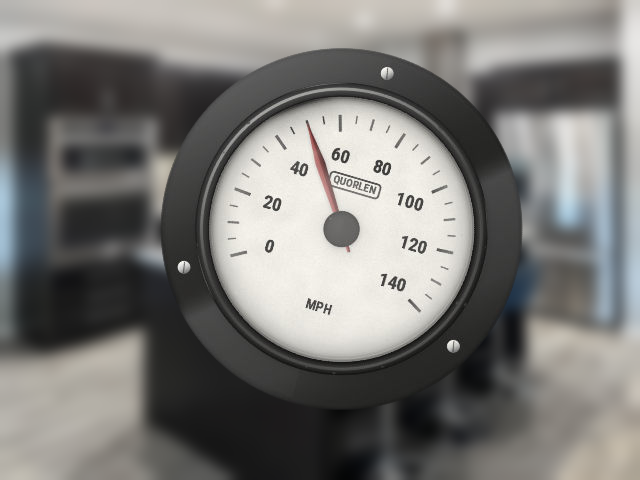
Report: value=50 unit=mph
